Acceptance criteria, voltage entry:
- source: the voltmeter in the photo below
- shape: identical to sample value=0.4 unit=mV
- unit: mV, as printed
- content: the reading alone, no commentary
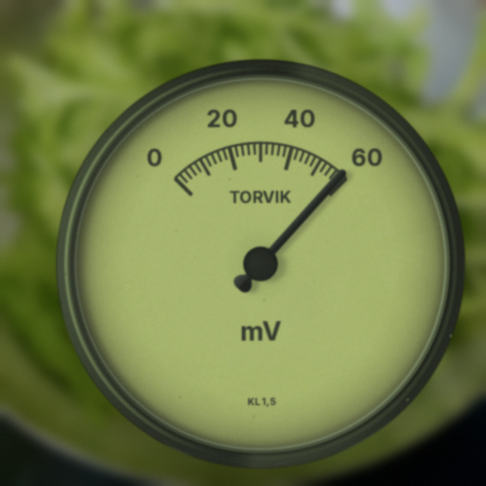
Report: value=58 unit=mV
